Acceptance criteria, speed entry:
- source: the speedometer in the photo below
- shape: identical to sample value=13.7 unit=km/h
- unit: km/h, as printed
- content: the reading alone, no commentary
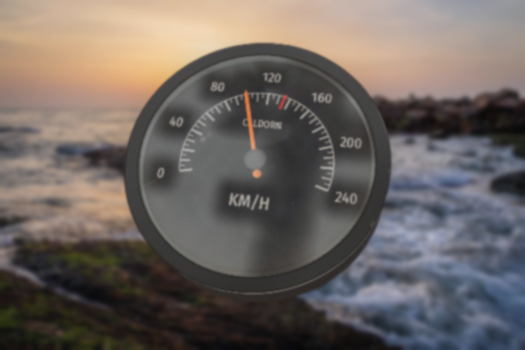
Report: value=100 unit=km/h
